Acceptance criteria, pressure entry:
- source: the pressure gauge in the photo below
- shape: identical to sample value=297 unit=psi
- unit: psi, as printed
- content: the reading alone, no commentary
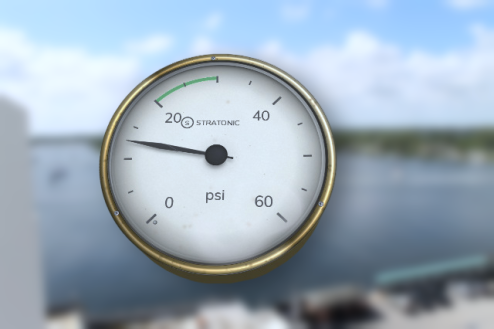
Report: value=12.5 unit=psi
